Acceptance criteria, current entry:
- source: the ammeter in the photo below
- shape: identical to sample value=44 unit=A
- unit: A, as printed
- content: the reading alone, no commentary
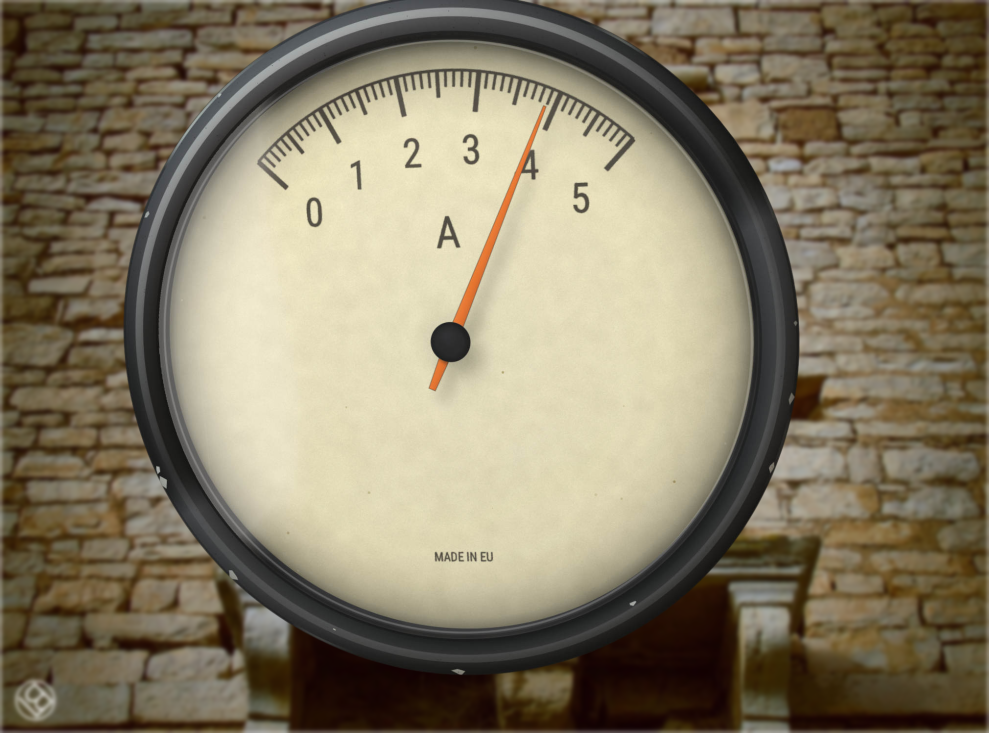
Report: value=3.9 unit=A
